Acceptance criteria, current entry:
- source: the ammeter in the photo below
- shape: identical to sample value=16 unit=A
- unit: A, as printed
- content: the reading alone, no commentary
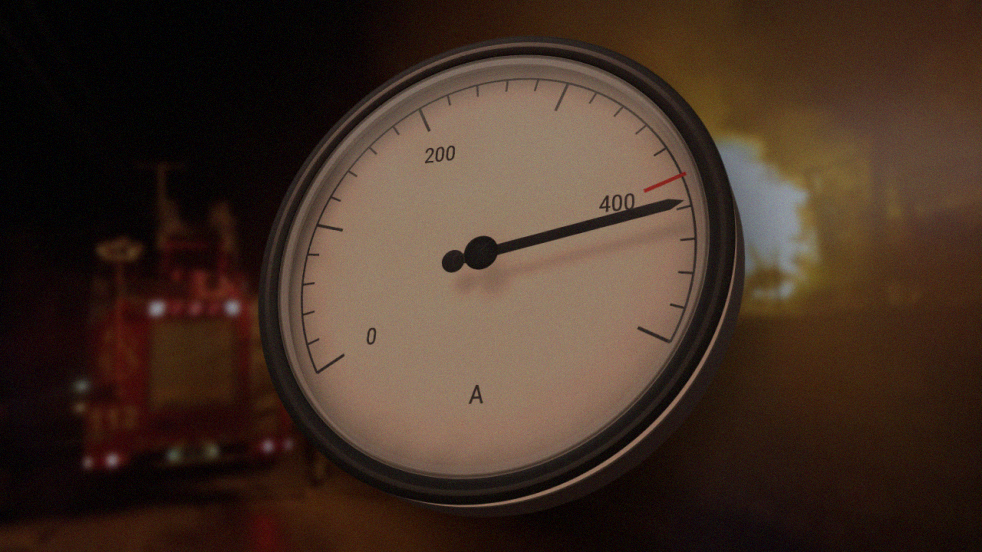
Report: value=420 unit=A
